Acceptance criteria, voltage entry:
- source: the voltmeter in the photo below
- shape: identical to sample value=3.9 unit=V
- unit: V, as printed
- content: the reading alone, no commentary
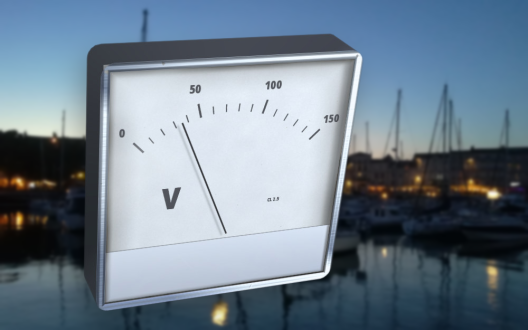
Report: value=35 unit=V
